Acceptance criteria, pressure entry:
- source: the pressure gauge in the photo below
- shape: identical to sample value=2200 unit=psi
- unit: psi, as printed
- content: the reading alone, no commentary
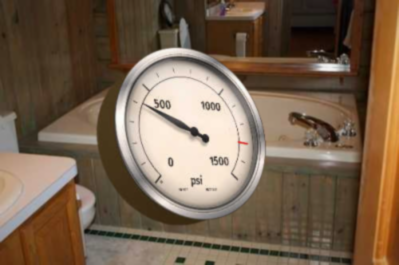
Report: value=400 unit=psi
